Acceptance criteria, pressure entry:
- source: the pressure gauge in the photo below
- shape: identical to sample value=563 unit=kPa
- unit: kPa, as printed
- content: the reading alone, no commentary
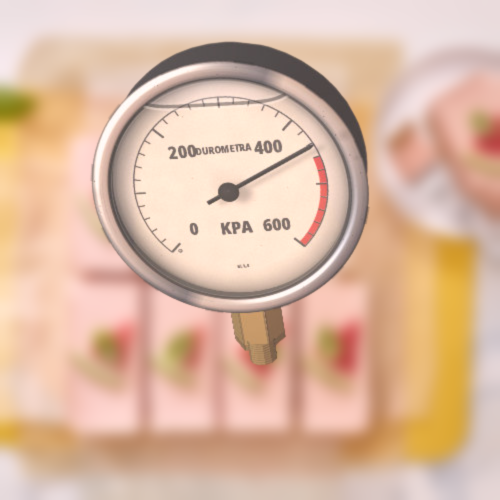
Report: value=440 unit=kPa
